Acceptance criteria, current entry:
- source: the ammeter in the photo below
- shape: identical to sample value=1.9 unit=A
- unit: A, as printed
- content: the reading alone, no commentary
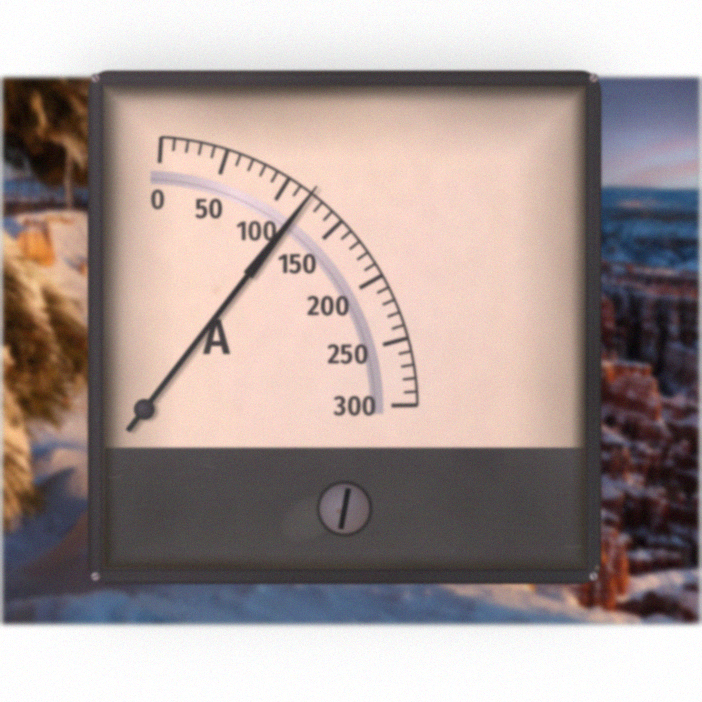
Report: value=120 unit=A
